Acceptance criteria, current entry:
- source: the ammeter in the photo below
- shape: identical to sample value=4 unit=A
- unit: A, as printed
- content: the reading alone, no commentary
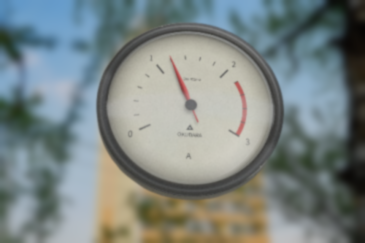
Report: value=1.2 unit=A
